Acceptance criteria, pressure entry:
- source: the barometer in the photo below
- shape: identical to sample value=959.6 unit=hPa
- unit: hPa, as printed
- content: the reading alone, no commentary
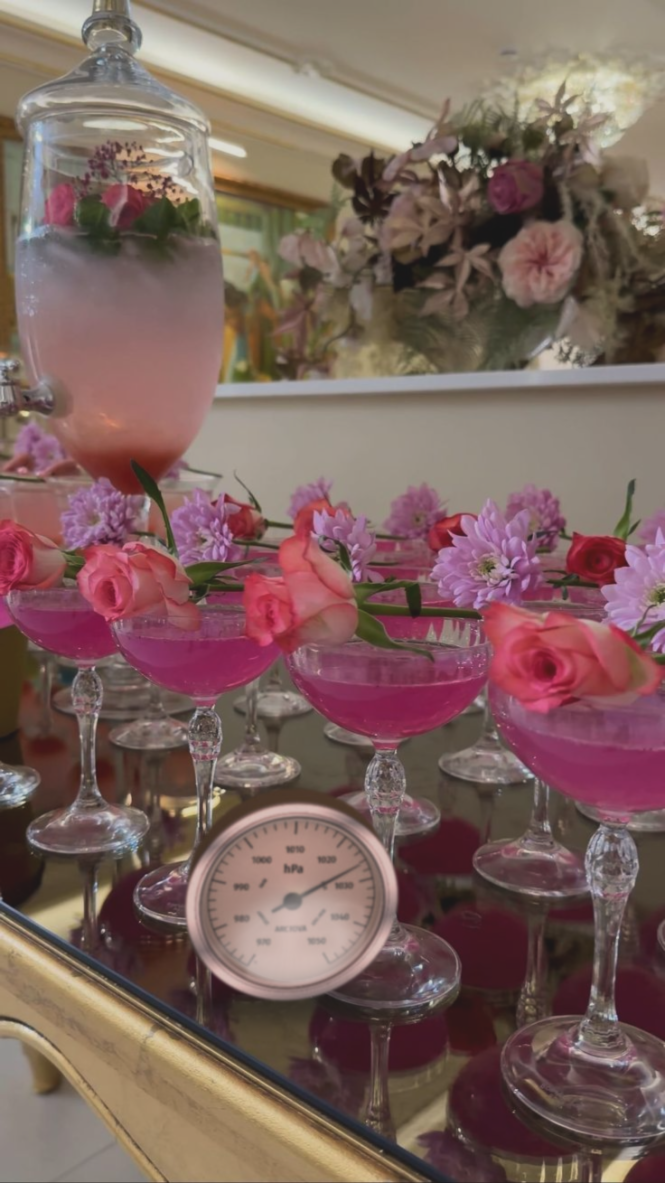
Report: value=1026 unit=hPa
